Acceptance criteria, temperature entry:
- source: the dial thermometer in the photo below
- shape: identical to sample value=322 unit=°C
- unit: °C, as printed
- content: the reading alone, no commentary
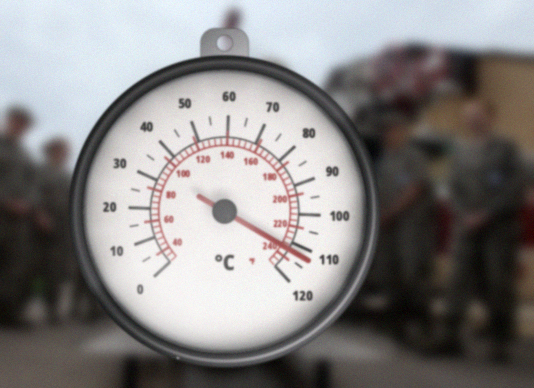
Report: value=112.5 unit=°C
